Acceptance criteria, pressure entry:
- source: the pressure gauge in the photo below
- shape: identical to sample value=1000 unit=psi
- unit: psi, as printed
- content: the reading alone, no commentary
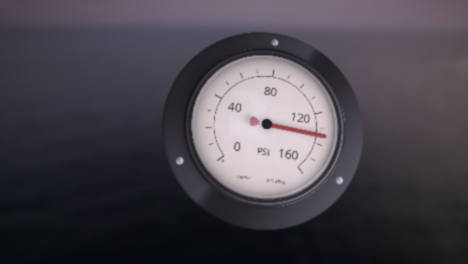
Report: value=135 unit=psi
